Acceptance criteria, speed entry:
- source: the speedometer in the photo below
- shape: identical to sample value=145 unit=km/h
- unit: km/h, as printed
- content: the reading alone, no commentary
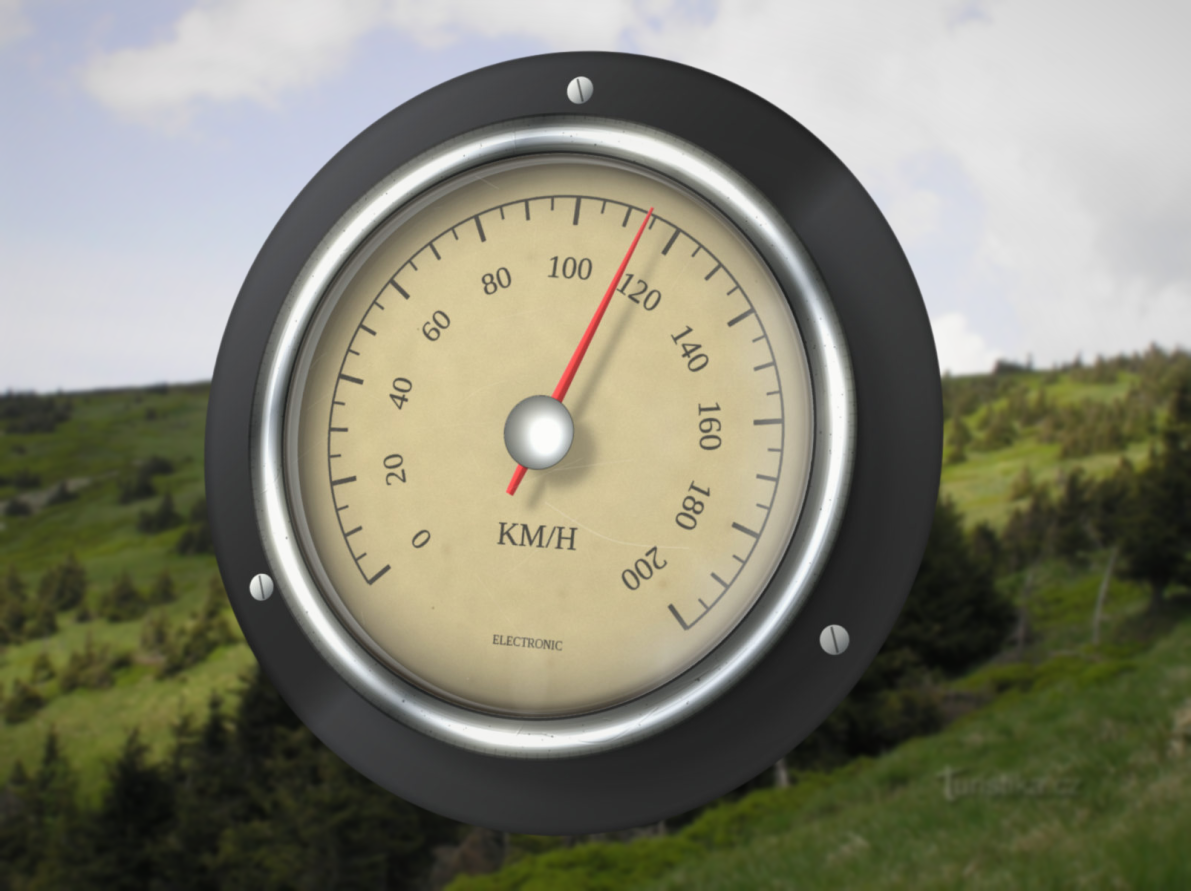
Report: value=115 unit=km/h
